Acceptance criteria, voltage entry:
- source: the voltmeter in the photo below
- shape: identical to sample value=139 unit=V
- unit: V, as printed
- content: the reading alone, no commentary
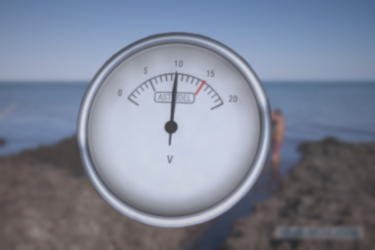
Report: value=10 unit=V
